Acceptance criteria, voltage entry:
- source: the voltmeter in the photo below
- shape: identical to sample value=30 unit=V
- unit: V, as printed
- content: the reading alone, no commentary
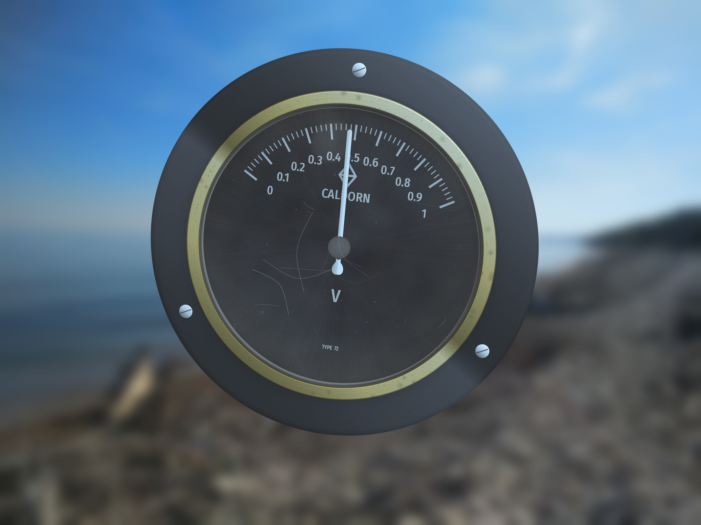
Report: value=0.48 unit=V
